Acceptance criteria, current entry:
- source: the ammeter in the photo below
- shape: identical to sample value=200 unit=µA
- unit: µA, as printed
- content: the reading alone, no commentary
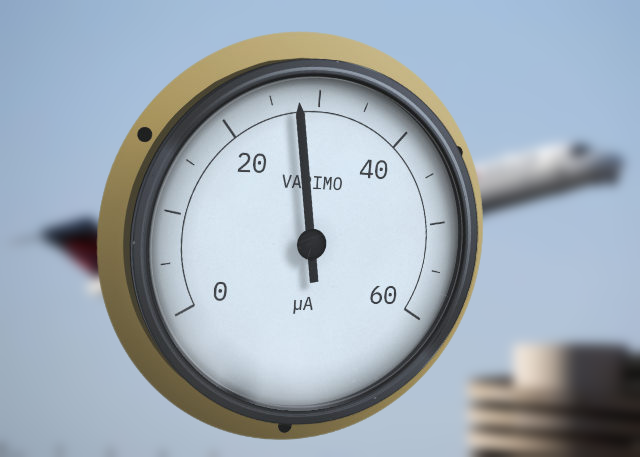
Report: value=27.5 unit=µA
